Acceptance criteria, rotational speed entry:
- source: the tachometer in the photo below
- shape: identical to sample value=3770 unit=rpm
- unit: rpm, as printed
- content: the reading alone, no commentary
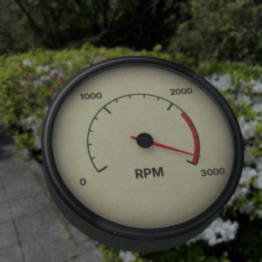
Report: value=2900 unit=rpm
